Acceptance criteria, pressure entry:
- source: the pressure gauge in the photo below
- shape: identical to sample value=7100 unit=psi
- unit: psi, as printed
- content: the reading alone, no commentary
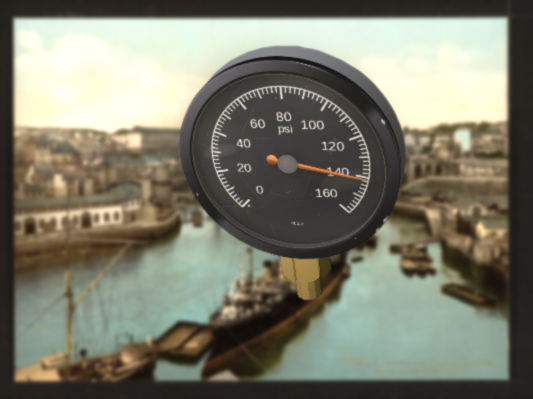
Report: value=140 unit=psi
